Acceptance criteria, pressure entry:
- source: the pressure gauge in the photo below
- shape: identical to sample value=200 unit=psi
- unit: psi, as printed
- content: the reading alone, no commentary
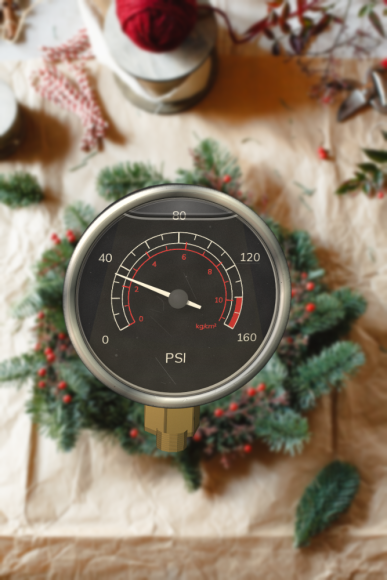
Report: value=35 unit=psi
